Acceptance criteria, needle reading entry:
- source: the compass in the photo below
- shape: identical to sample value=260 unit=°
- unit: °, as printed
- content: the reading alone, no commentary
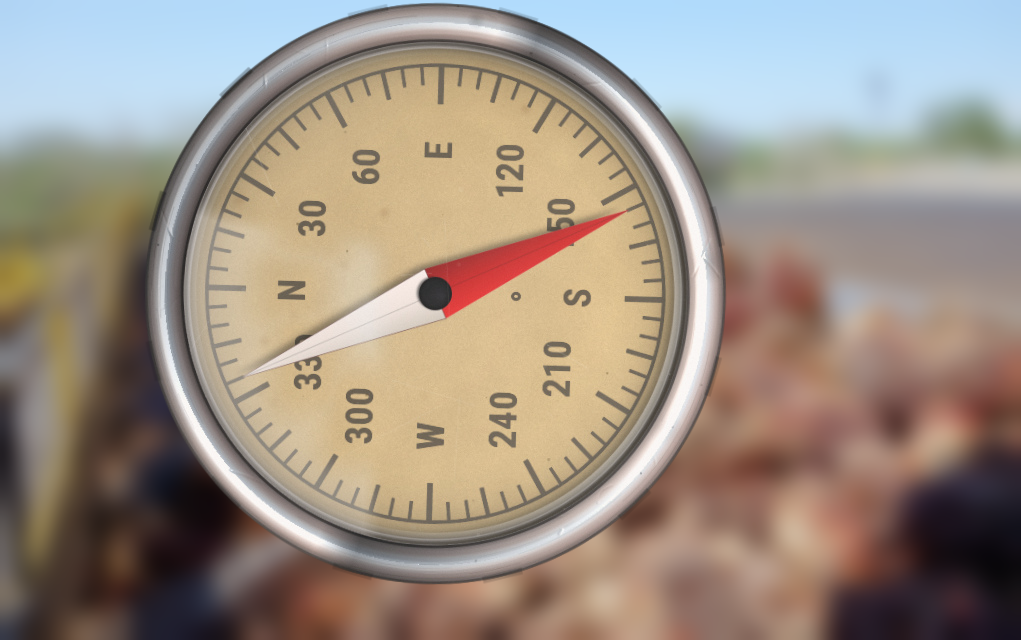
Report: value=155 unit=°
